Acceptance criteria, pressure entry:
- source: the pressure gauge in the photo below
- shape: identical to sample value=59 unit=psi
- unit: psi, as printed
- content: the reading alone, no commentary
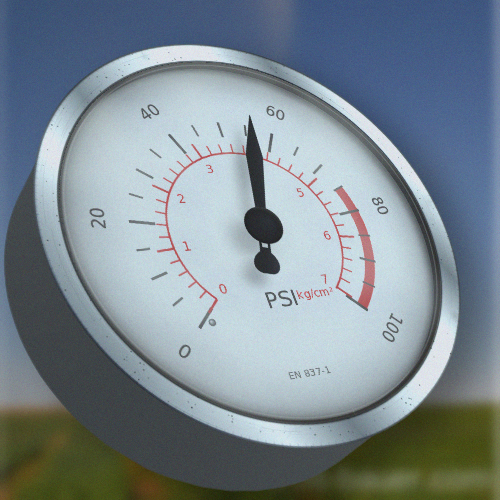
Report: value=55 unit=psi
